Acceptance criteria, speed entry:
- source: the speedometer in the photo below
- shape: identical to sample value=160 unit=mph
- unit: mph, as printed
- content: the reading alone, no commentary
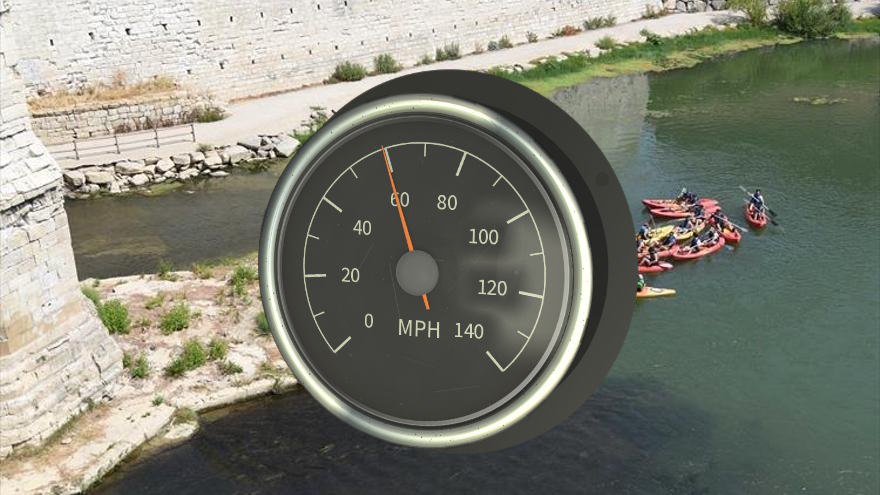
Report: value=60 unit=mph
